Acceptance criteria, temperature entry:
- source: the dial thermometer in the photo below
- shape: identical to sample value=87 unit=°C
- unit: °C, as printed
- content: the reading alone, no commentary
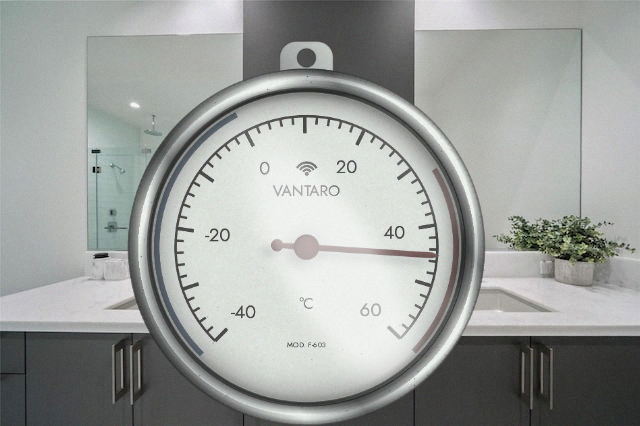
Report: value=45 unit=°C
